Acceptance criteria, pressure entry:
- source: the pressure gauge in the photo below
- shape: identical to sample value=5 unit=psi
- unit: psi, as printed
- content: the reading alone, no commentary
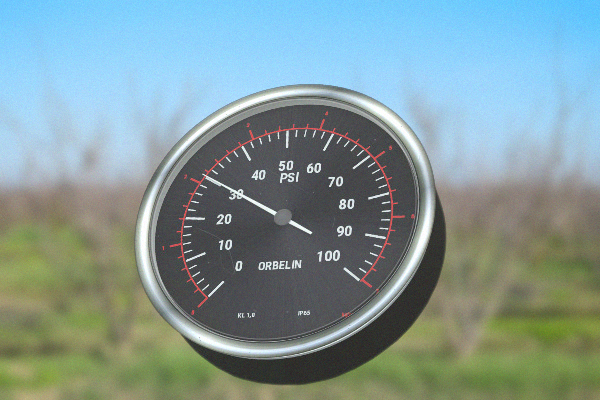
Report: value=30 unit=psi
